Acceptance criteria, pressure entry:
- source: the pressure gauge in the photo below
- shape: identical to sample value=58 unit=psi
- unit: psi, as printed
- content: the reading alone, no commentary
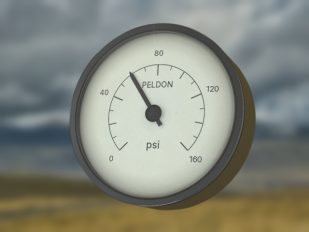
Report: value=60 unit=psi
